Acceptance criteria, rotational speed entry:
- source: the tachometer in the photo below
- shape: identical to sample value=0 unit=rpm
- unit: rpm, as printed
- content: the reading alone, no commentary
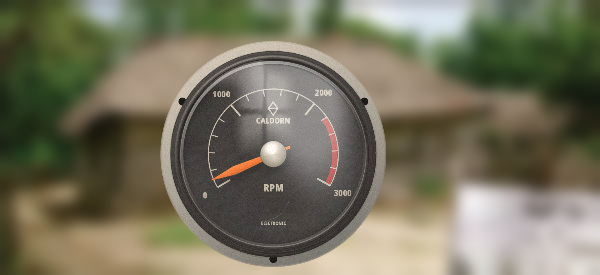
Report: value=100 unit=rpm
